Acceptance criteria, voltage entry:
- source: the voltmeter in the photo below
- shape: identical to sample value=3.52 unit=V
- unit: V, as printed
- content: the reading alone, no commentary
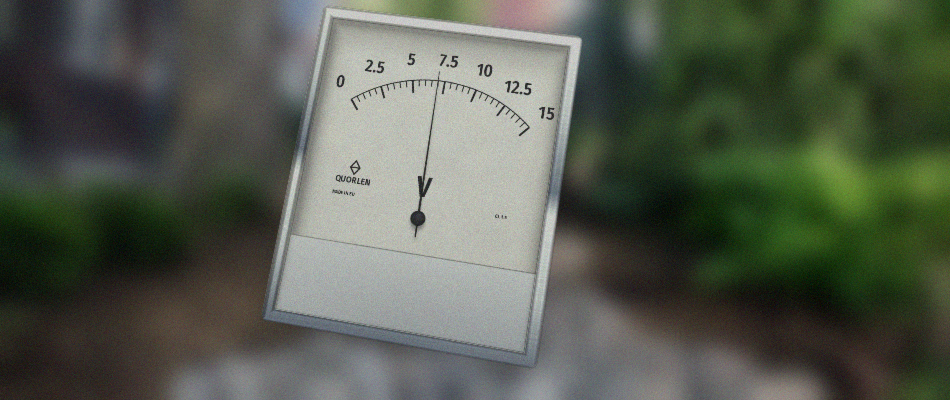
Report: value=7 unit=V
